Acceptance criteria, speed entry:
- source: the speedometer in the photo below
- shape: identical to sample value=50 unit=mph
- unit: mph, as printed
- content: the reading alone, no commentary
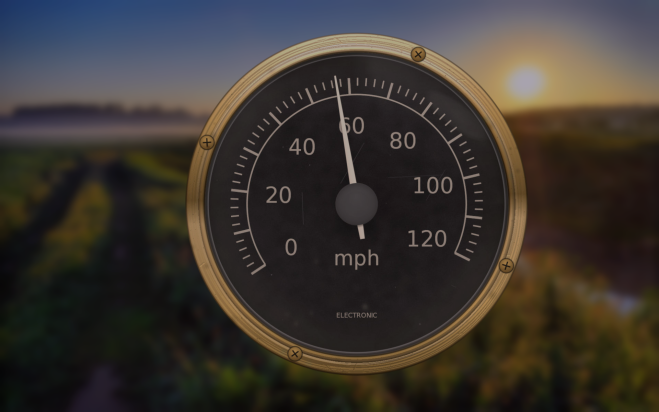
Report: value=57 unit=mph
